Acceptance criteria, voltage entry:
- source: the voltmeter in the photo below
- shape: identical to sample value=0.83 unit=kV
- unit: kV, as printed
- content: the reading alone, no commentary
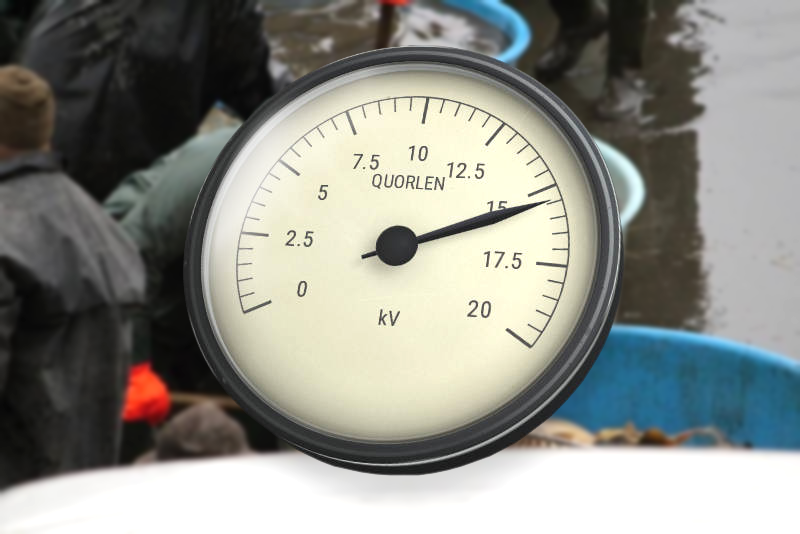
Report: value=15.5 unit=kV
